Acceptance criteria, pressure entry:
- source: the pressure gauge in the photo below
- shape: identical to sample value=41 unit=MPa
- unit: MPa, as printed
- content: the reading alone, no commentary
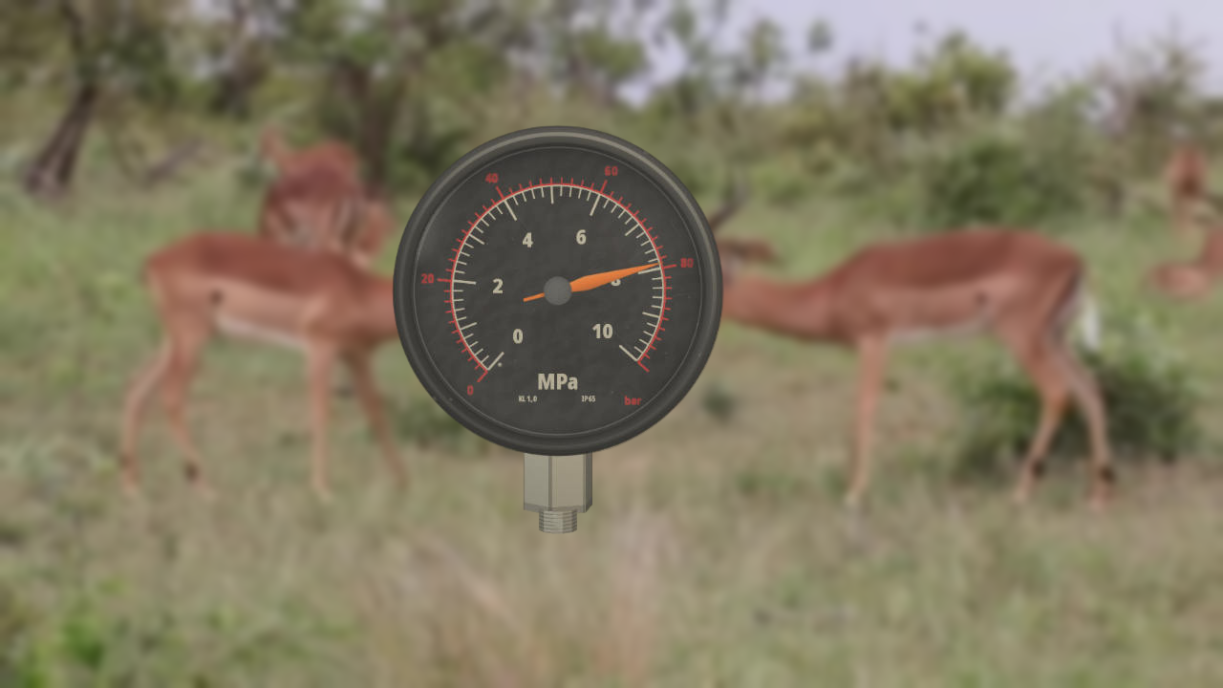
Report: value=7.9 unit=MPa
